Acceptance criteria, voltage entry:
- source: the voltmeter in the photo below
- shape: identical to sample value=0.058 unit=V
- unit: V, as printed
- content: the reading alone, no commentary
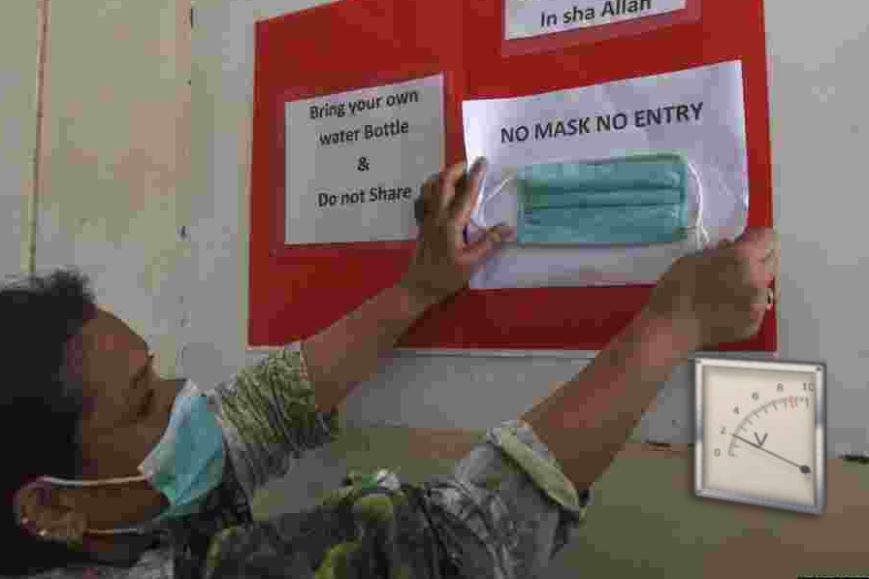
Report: value=2 unit=V
